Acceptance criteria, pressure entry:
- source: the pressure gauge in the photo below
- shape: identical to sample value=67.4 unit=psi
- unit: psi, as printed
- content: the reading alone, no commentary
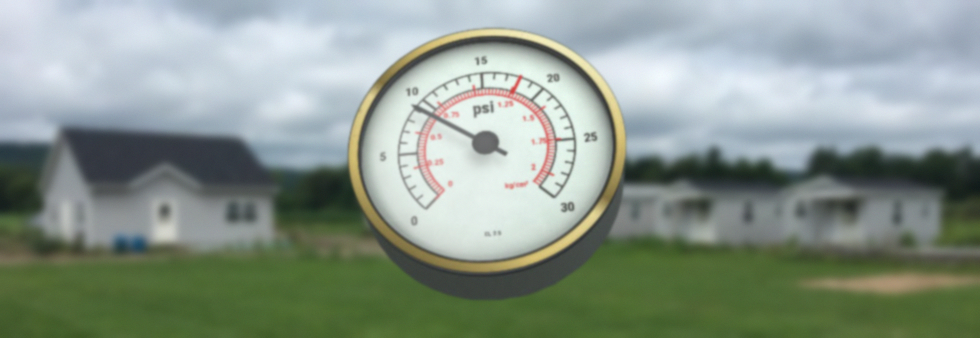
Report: value=9 unit=psi
